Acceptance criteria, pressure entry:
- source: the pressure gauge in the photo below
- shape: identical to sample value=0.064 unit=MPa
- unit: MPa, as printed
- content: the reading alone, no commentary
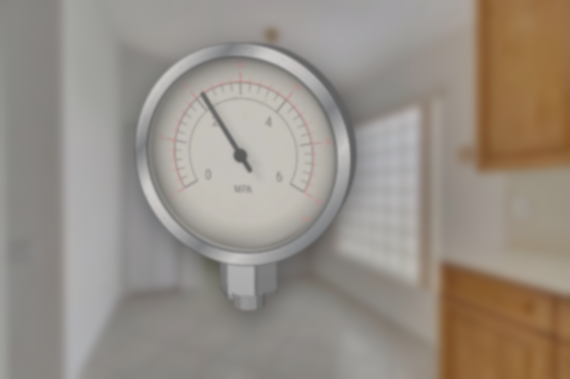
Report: value=2.2 unit=MPa
